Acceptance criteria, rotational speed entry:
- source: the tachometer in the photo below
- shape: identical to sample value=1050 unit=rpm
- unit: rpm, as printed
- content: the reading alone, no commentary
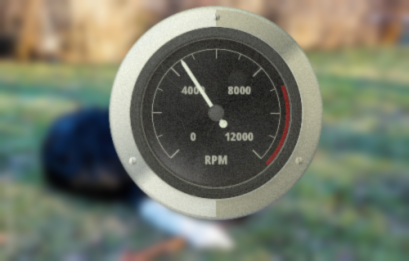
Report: value=4500 unit=rpm
